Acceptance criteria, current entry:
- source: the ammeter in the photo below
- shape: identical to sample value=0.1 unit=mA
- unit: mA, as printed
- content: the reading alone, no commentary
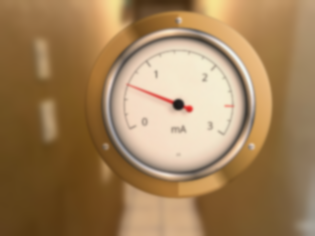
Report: value=0.6 unit=mA
